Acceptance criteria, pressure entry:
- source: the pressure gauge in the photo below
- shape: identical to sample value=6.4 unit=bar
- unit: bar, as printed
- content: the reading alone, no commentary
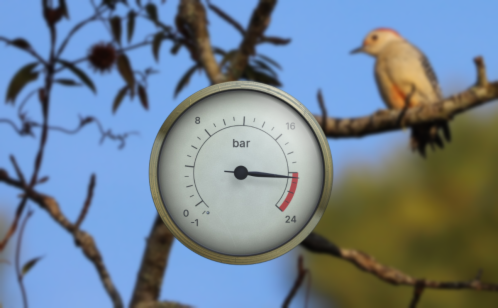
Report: value=20.5 unit=bar
